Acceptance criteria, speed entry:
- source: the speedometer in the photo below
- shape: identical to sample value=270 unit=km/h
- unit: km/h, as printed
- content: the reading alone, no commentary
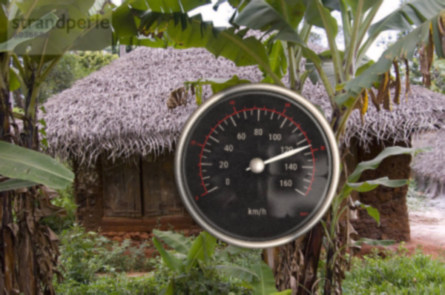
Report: value=125 unit=km/h
